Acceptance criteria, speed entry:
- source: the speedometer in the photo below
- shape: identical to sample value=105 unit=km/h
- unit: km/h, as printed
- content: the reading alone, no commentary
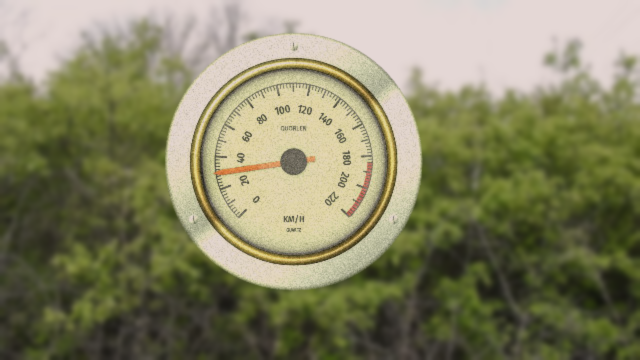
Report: value=30 unit=km/h
